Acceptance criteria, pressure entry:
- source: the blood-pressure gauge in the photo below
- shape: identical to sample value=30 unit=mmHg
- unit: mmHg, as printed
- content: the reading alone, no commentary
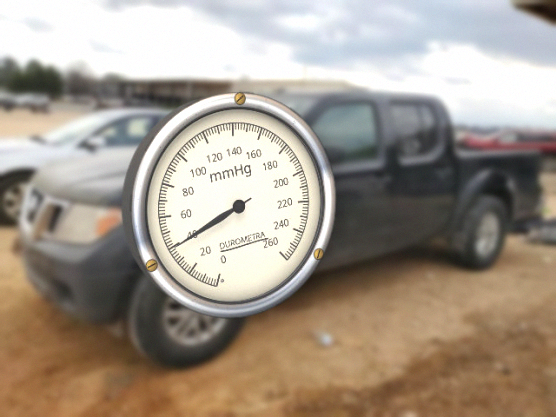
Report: value=40 unit=mmHg
